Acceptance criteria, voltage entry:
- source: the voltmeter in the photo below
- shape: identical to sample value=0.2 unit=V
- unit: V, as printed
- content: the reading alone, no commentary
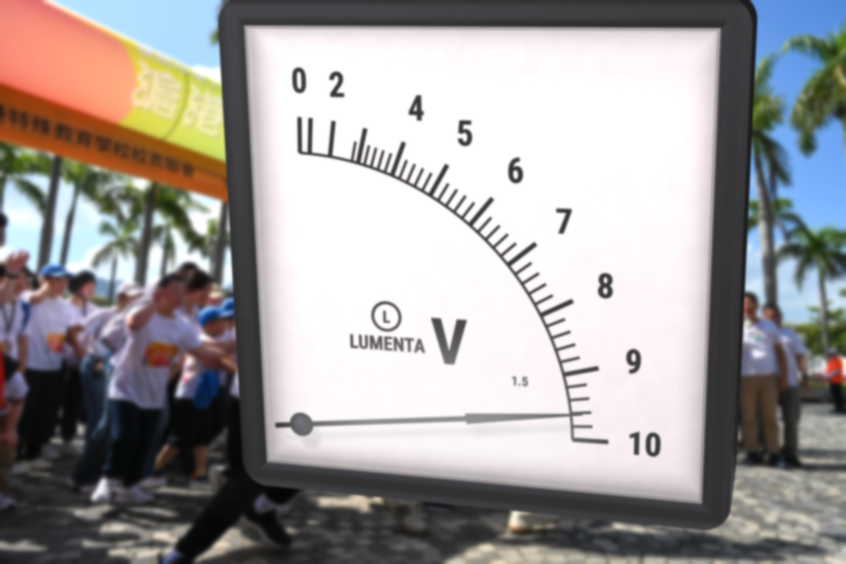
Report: value=9.6 unit=V
